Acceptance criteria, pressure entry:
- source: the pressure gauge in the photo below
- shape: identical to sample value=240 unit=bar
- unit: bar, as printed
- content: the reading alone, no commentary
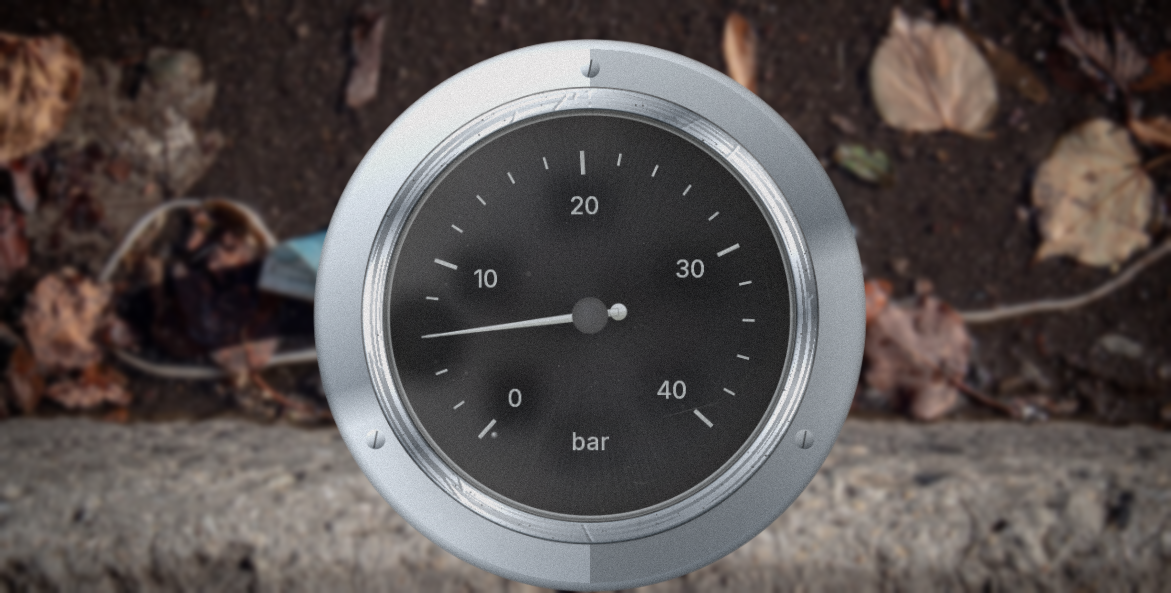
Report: value=6 unit=bar
